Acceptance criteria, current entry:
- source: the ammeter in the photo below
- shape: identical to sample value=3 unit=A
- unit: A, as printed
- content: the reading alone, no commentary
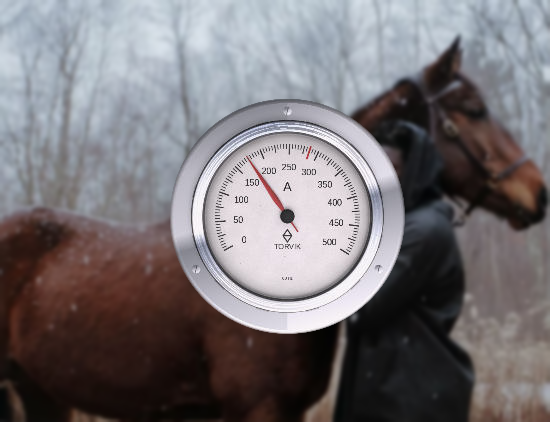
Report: value=175 unit=A
